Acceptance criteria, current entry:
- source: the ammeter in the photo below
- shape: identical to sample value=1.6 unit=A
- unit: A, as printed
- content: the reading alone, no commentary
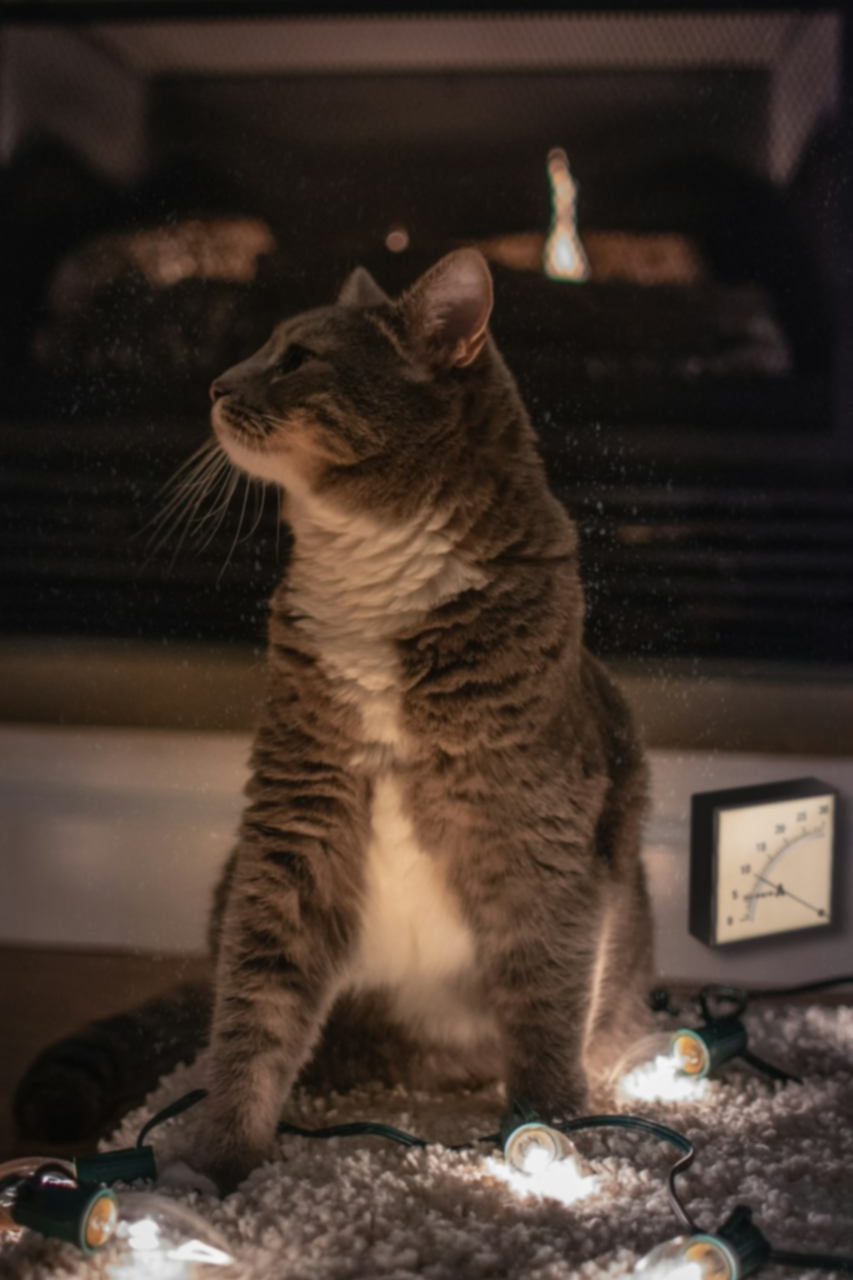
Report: value=10 unit=A
